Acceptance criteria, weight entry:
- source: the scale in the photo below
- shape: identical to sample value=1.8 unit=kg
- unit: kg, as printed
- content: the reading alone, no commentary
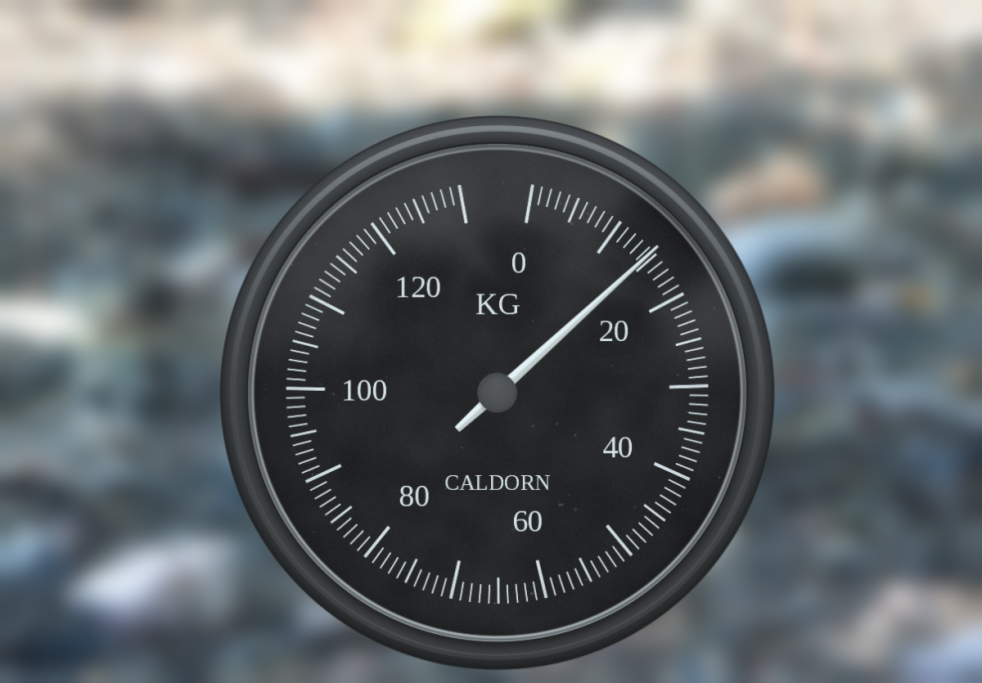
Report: value=14.5 unit=kg
